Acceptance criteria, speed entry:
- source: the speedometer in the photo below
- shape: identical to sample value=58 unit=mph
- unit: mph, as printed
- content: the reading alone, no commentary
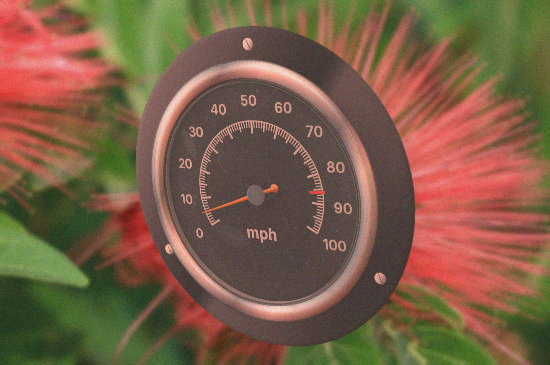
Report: value=5 unit=mph
